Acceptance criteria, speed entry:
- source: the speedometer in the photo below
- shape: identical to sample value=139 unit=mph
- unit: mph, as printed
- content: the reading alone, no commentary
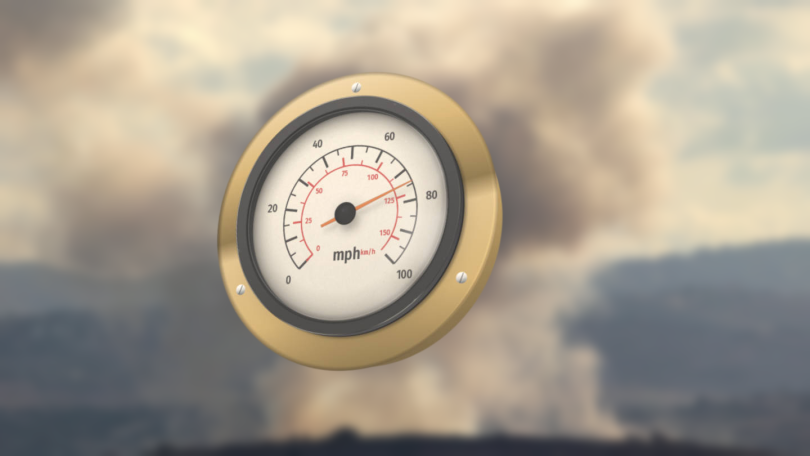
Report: value=75 unit=mph
